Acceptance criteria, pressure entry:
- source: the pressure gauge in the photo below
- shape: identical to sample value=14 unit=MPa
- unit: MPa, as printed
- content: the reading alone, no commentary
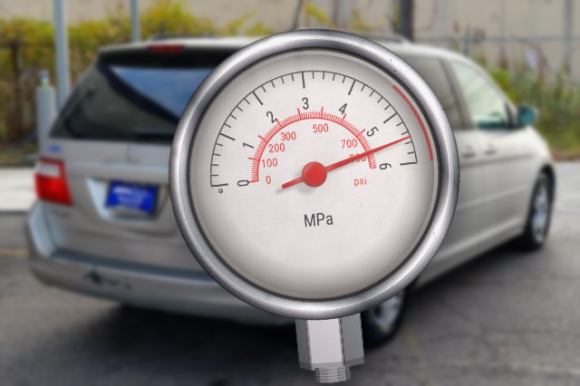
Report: value=5.5 unit=MPa
